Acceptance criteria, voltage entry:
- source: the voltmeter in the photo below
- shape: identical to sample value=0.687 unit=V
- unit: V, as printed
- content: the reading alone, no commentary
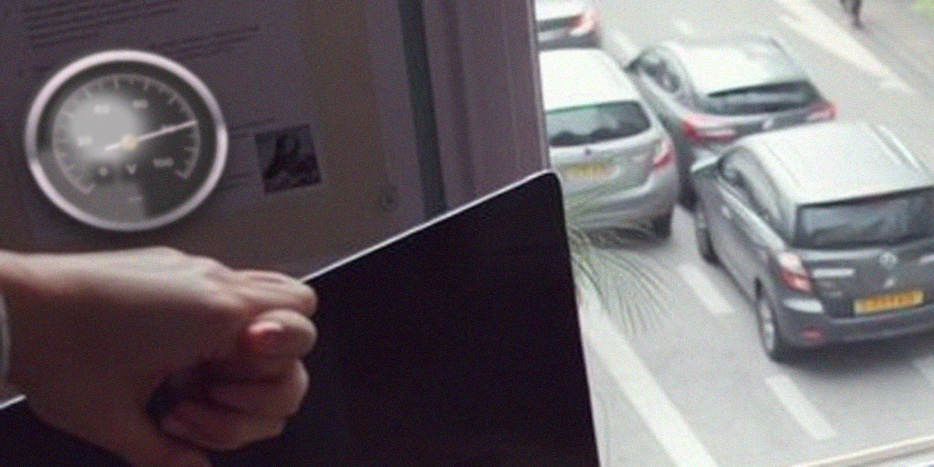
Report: value=80 unit=V
